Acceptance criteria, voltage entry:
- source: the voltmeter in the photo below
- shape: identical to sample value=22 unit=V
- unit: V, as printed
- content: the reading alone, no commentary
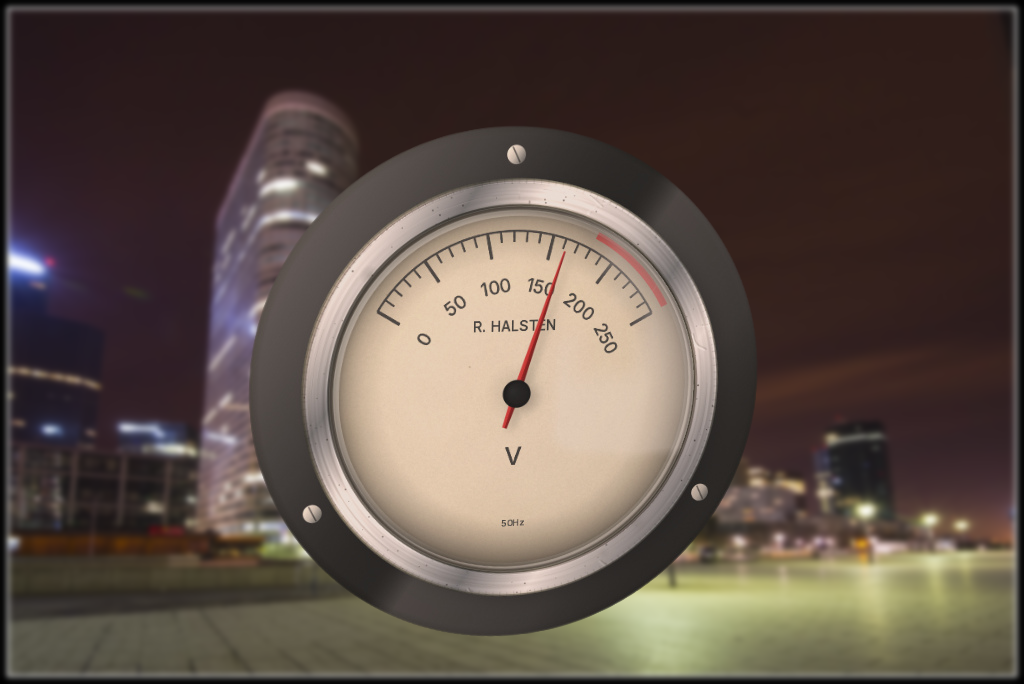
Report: value=160 unit=V
